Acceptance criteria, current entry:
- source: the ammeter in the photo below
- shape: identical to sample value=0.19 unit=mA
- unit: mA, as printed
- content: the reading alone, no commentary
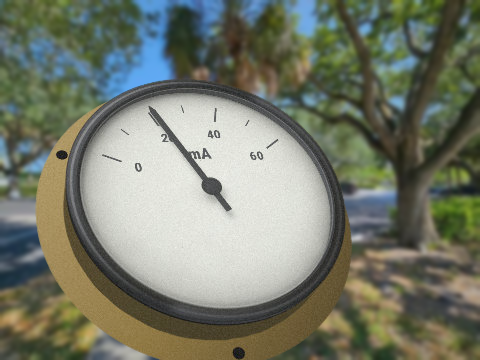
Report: value=20 unit=mA
